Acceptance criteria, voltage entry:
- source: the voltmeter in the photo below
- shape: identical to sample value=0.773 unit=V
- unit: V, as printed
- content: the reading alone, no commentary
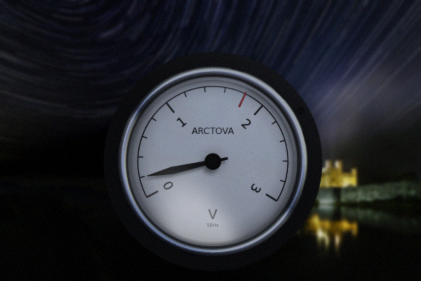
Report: value=0.2 unit=V
